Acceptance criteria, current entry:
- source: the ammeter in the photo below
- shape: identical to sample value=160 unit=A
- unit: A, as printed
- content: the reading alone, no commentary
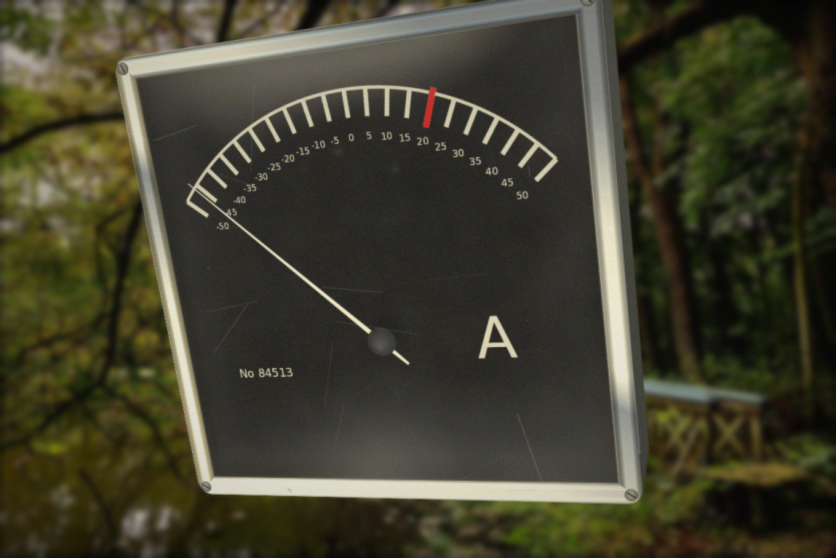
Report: value=-45 unit=A
